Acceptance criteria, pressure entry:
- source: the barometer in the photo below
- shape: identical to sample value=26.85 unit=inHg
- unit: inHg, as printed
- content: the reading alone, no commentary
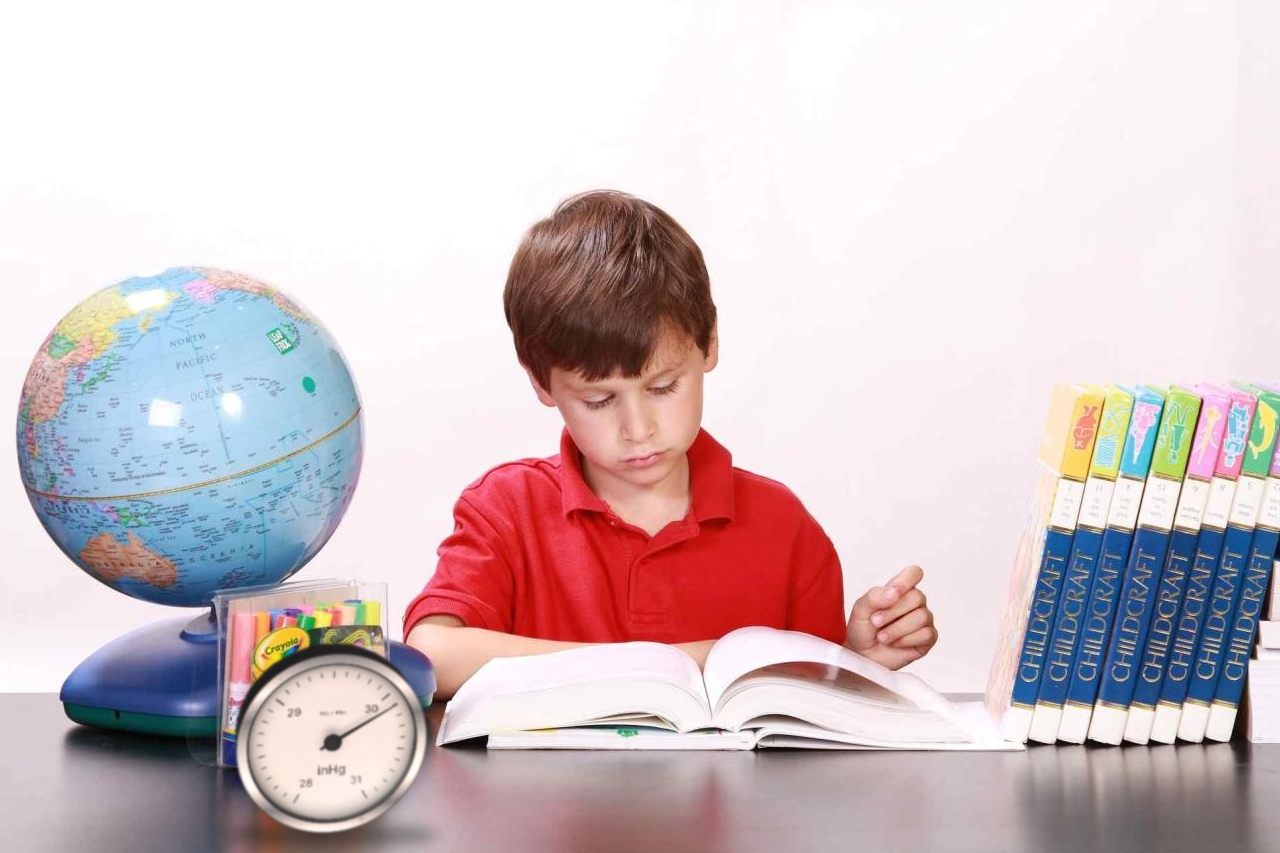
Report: value=30.1 unit=inHg
